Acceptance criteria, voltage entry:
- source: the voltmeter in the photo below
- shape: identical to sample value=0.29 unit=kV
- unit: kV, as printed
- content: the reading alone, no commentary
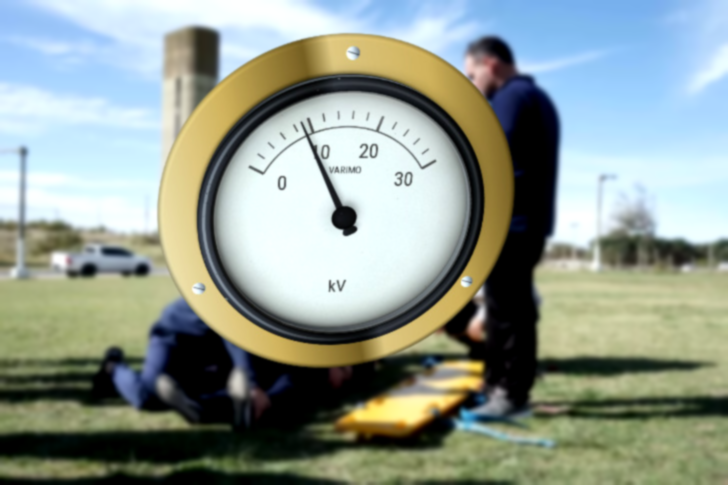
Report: value=9 unit=kV
